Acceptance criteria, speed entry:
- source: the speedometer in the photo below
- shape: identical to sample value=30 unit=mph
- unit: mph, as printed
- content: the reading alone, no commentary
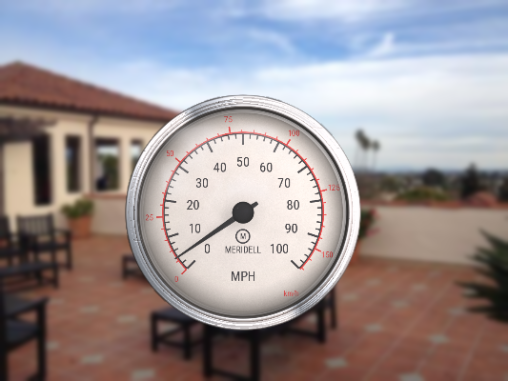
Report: value=4 unit=mph
